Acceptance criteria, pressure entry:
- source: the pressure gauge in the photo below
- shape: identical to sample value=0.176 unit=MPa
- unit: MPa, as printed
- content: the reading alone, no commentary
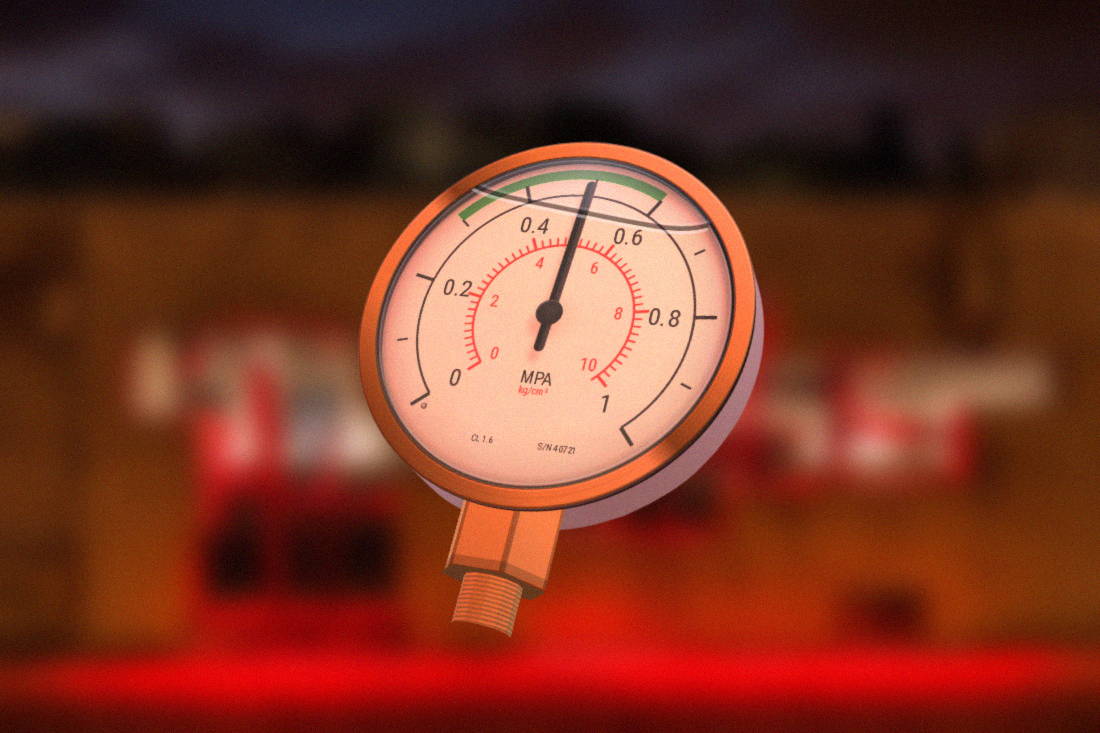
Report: value=0.5 unit=MPa
